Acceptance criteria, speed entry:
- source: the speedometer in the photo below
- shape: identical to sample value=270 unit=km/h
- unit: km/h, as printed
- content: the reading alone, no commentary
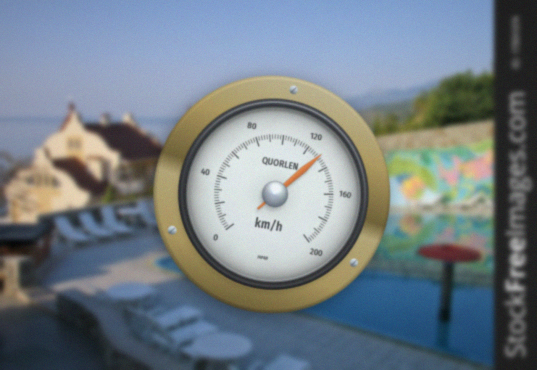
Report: value=130 unit=km/h
